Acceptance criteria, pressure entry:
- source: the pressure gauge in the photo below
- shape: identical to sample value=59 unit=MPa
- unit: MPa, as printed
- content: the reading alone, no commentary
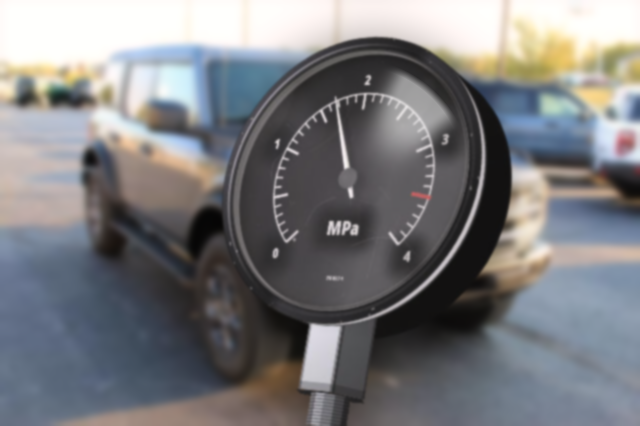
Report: value=1.7 unit=MPa
